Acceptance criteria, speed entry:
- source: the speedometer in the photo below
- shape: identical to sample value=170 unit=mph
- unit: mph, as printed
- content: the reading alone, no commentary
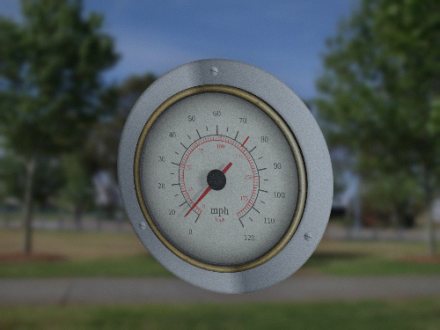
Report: value=5 unit=mph
